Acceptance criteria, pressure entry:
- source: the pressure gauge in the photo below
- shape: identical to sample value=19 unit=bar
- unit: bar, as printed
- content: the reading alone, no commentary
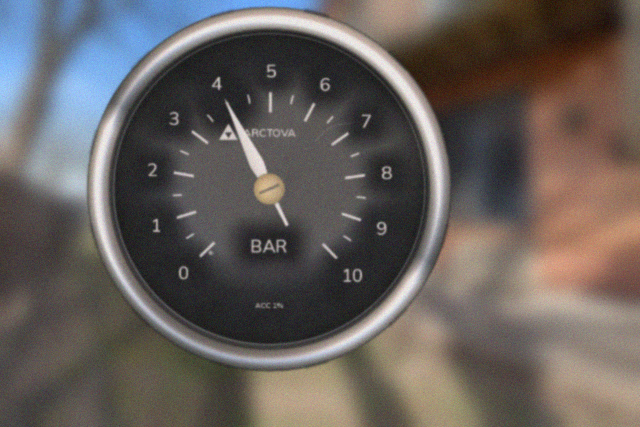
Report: value=4 unit=bar
